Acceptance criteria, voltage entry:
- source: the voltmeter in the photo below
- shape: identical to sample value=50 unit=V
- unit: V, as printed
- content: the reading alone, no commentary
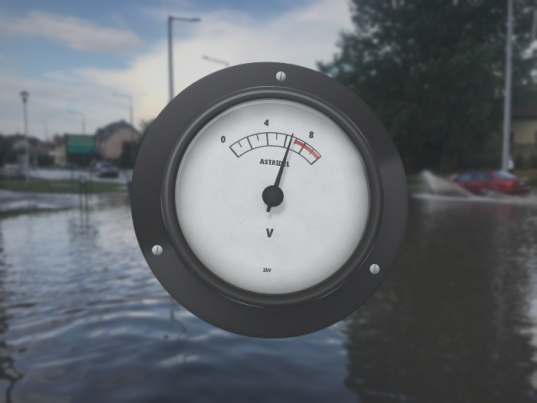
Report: value=6.5 unit=V
